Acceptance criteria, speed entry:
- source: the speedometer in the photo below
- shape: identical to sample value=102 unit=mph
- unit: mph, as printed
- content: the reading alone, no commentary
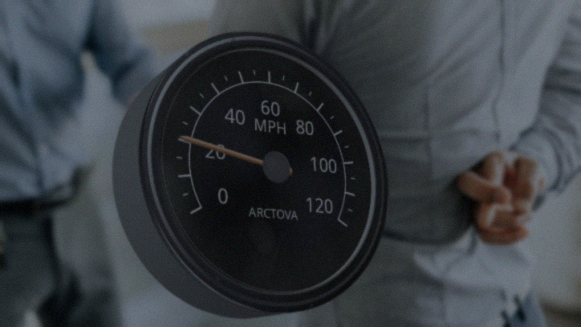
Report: value=20 unit=mph
